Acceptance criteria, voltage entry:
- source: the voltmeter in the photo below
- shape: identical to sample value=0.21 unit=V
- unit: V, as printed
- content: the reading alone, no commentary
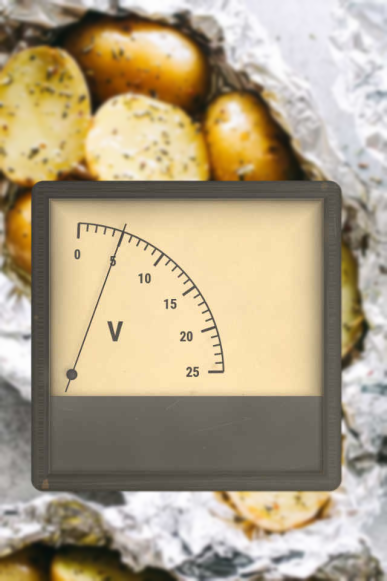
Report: value=5 unit=V
